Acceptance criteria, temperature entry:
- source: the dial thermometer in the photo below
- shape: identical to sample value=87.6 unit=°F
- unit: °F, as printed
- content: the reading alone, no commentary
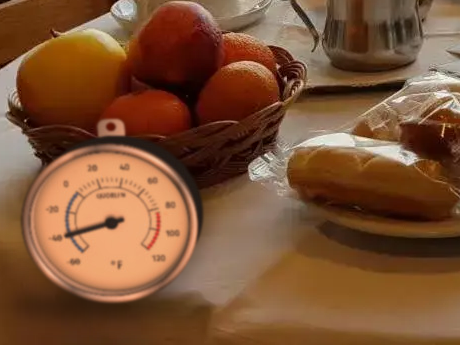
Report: value=-40 unit=°F
